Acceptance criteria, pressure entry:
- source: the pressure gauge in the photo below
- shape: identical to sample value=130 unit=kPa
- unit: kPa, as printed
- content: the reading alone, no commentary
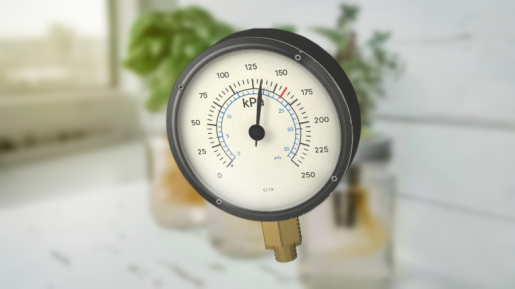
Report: value=135 unit=kPa
